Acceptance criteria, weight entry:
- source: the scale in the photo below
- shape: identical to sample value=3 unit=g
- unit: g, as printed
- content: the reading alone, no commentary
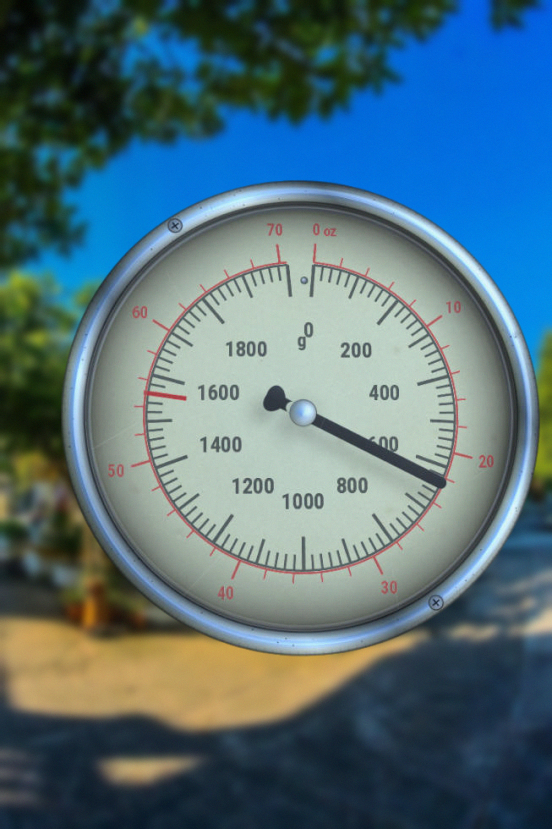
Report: value=640 unit=g
